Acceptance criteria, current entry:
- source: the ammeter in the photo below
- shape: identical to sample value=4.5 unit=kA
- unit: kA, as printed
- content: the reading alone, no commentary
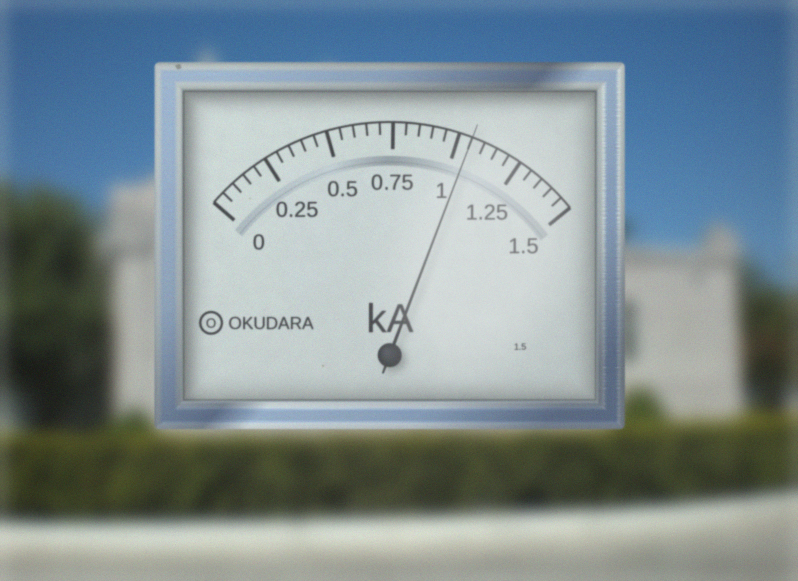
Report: value=1.05 unit=kA
